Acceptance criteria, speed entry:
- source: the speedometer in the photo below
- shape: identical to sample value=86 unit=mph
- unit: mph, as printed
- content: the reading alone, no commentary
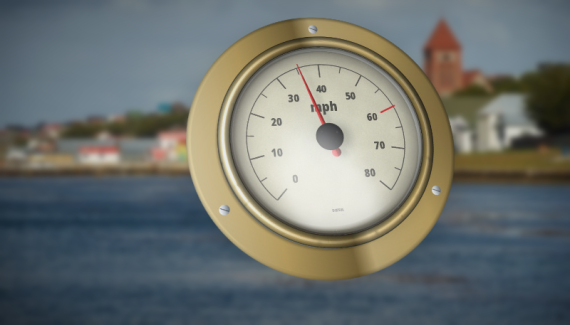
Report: value=35 unit=mph
